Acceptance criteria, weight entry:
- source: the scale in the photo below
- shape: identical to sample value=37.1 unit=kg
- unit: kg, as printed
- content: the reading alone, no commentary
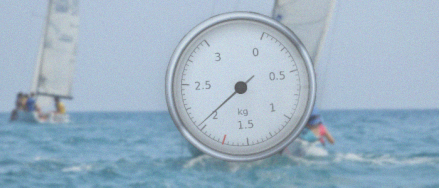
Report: value=2.05 unit=kg
